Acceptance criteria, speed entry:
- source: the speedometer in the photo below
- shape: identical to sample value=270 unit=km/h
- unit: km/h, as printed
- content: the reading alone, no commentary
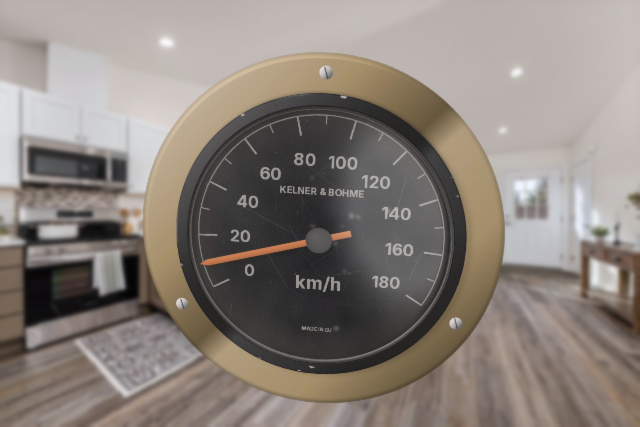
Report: value=10 unit=km/h
